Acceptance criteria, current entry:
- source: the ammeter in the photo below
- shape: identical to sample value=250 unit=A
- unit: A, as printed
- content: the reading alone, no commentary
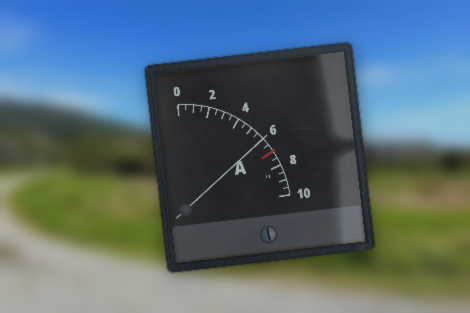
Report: value=6 unit=A
